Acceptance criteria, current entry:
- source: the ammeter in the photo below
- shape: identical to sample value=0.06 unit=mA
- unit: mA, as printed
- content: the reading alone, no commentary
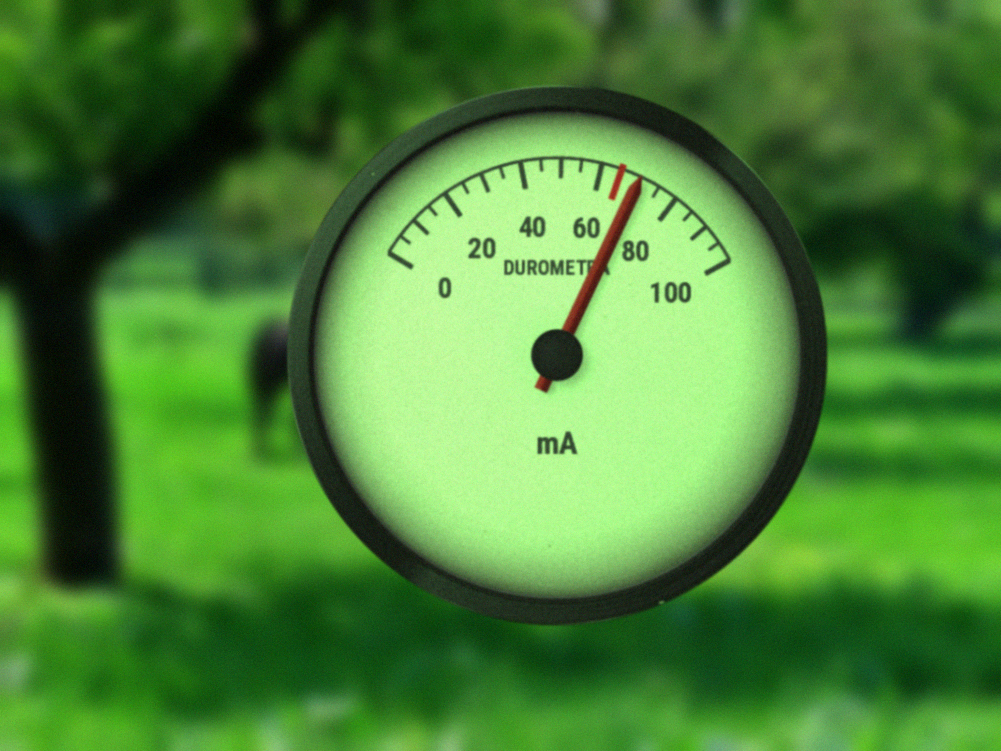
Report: value=70 unit=mA
